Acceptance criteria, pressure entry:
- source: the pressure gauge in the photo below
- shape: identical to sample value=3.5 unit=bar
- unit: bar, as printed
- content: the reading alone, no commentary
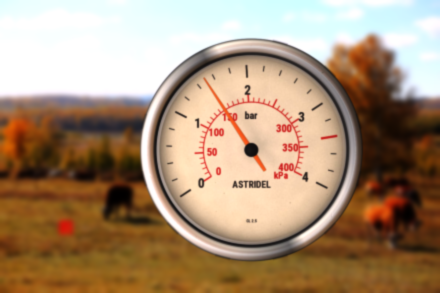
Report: value=1.5 unit=bar
